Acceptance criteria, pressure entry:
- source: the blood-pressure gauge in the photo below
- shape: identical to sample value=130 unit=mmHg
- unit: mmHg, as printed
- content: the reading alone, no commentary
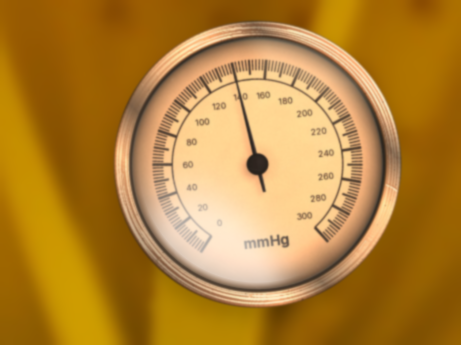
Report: value=140 unit=mmHg
